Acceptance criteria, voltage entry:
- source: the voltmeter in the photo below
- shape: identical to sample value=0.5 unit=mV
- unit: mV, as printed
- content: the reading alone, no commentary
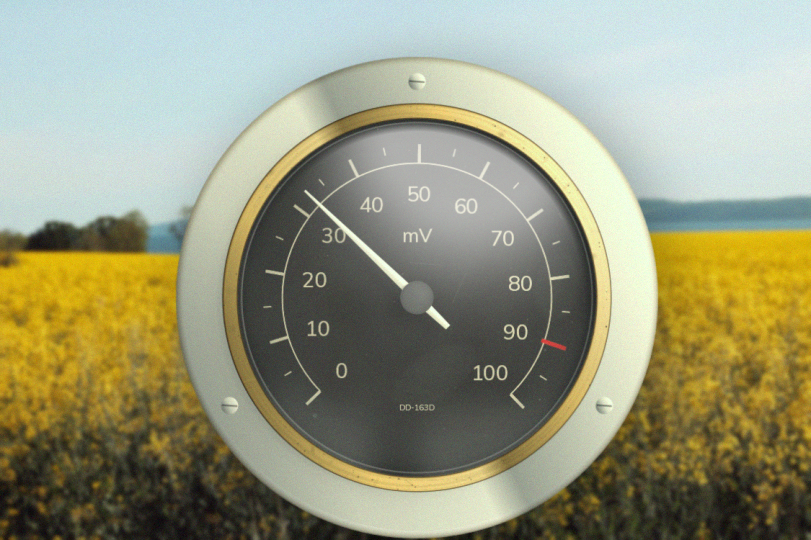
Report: value=32.5 unit=mV
